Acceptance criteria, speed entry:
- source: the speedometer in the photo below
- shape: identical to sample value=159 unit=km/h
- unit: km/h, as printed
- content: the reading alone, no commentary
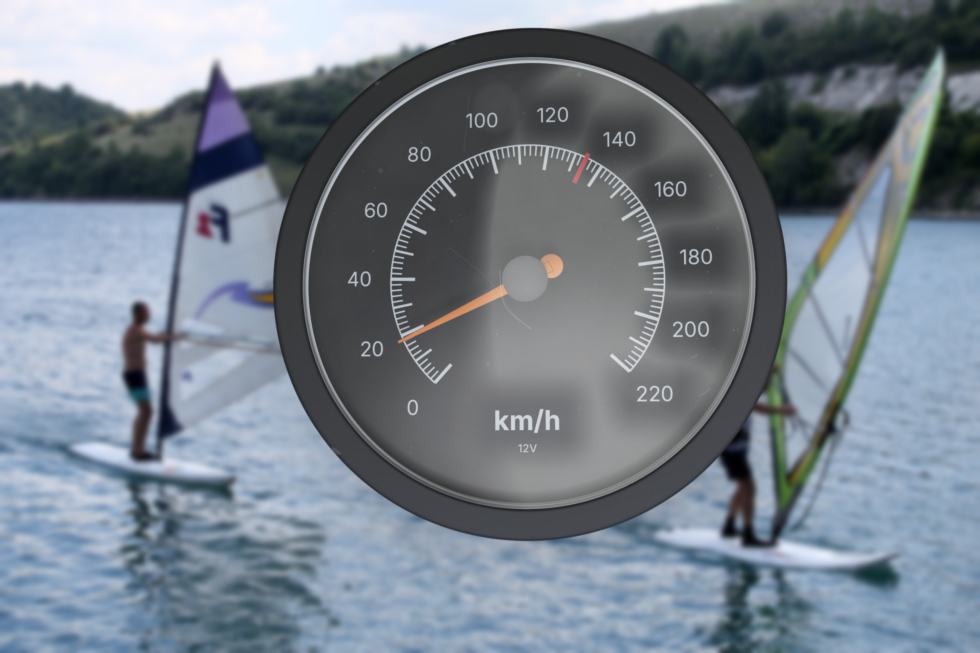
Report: value=18 unit=km/h
